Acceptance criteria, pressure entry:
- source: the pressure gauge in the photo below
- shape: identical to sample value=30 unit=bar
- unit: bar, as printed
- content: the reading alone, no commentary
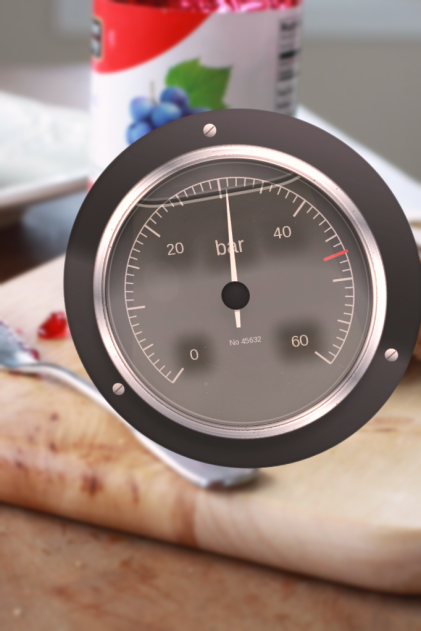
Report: value=31 unit=bar
